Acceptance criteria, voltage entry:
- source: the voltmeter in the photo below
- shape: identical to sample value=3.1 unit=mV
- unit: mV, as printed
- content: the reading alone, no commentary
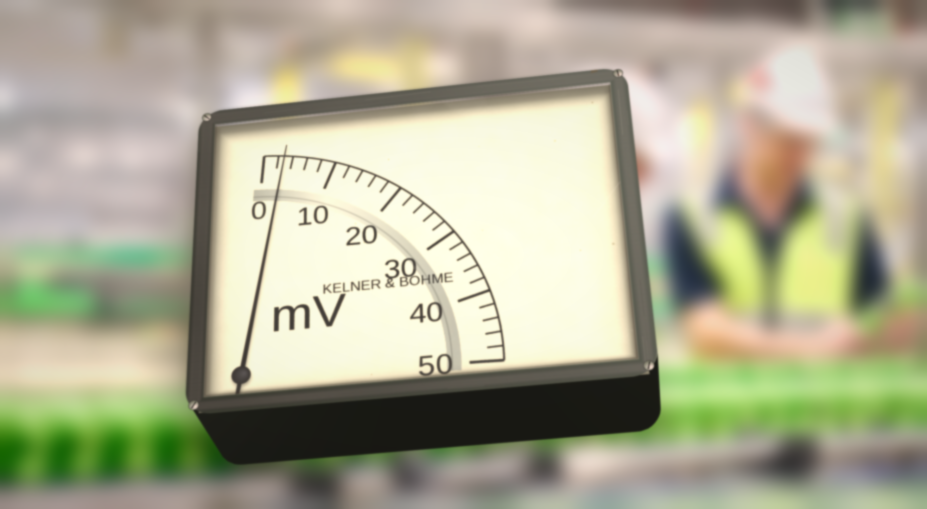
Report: value=3 unit=mV
